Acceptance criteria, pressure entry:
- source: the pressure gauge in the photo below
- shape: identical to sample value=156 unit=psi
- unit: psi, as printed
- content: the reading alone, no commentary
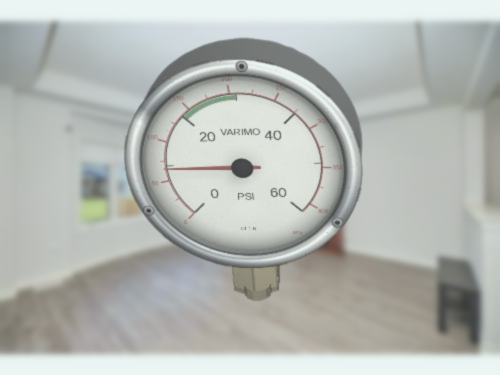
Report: value=10 unit=psi
